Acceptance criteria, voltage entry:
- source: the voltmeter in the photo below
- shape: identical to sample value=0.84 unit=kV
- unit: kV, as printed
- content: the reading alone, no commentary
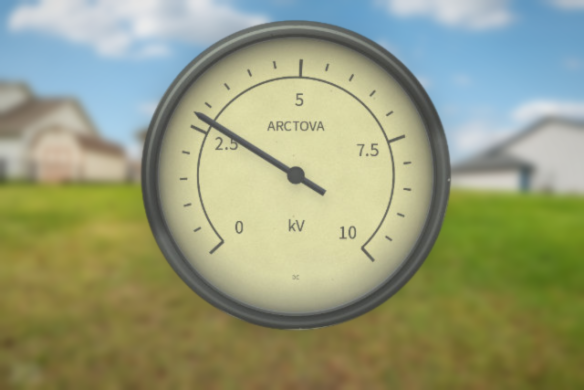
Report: value=2.75 unit=kV
